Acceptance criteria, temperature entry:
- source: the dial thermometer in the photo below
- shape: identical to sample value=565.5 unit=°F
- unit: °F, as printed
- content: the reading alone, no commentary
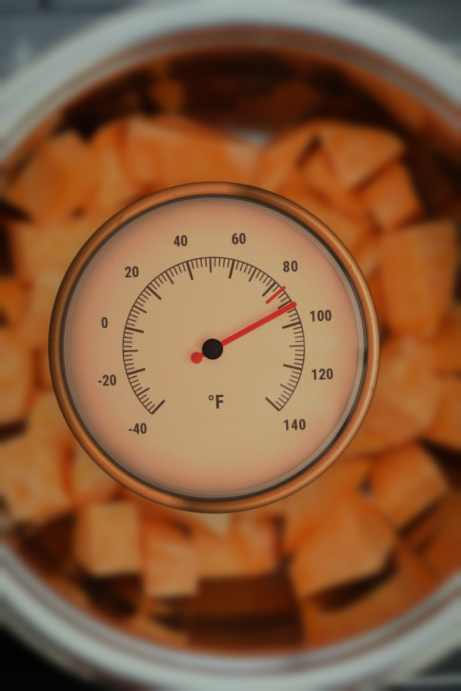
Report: value=92 unit=°F
